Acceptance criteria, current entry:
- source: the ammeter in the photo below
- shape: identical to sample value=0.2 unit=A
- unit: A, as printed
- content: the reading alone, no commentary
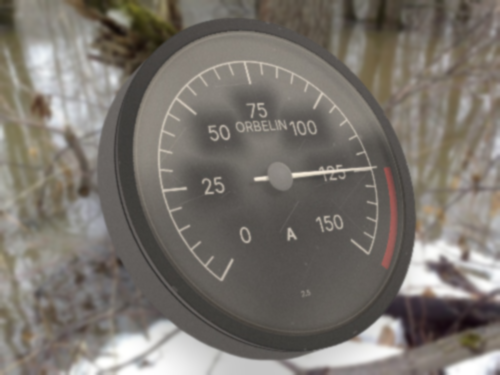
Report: value=125 unit=A
